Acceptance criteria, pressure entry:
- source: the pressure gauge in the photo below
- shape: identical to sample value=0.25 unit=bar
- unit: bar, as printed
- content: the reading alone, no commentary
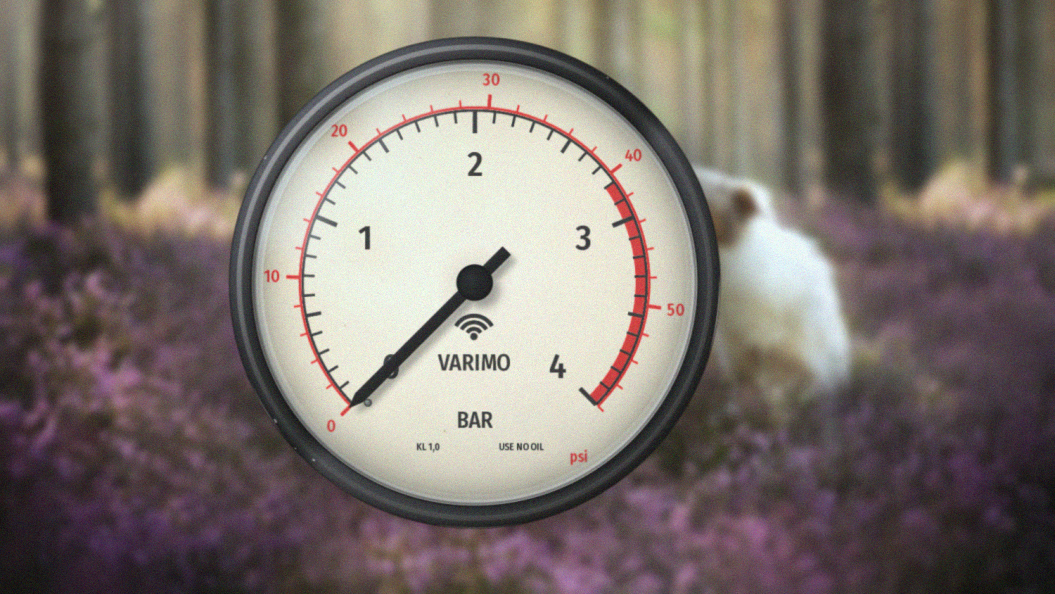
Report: value=0 unit=bar
